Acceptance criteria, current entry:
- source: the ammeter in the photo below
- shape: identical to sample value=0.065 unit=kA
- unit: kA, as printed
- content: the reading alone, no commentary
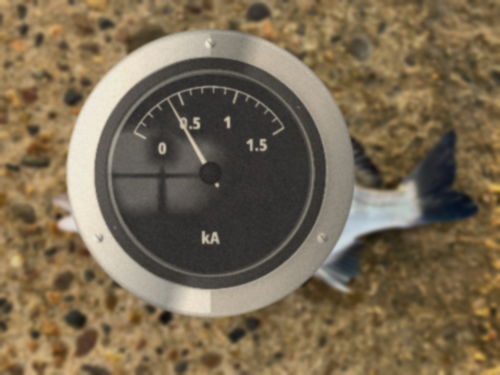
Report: value=0.4 unit=kA
